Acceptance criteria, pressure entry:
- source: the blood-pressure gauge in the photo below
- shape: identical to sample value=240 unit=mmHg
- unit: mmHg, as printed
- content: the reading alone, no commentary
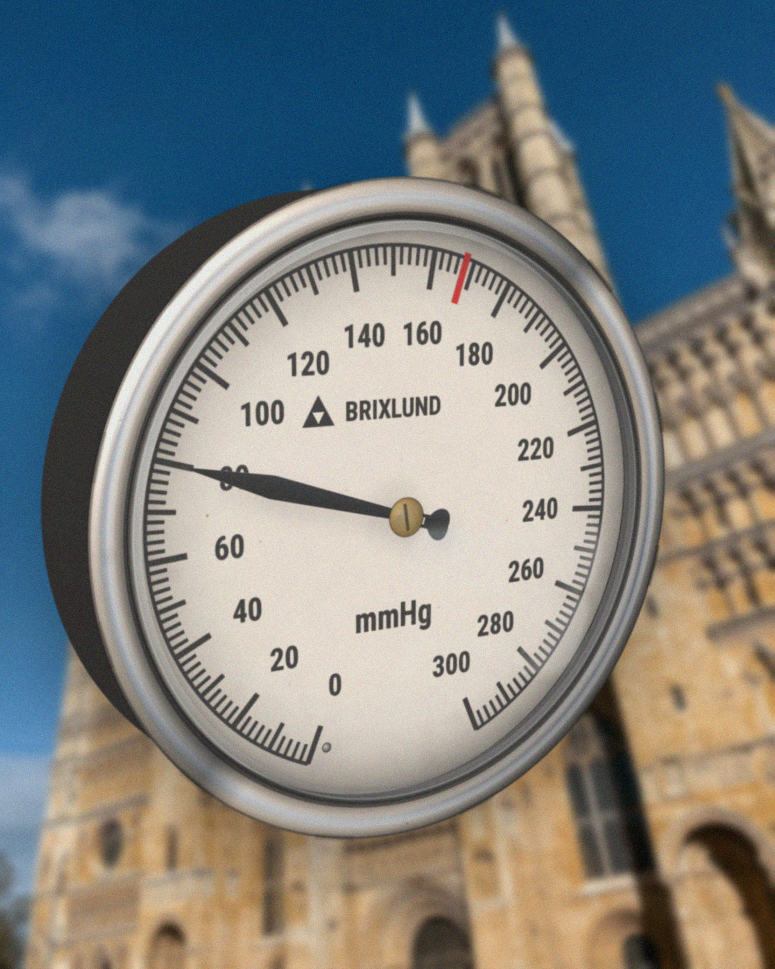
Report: value=80 unit=mmHg
